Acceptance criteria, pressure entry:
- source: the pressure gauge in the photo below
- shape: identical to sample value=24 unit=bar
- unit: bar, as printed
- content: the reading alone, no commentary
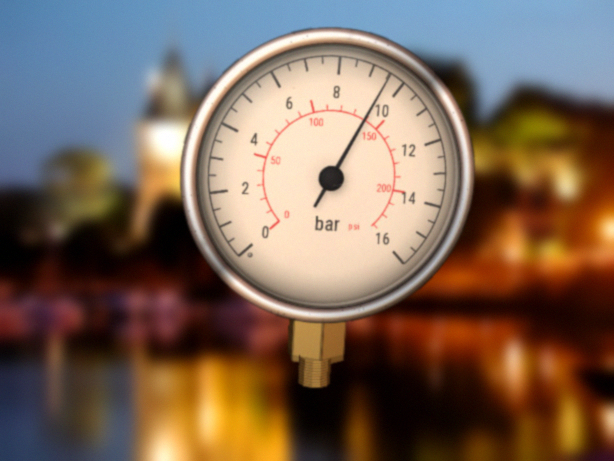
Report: value=9.5 unit=bar
